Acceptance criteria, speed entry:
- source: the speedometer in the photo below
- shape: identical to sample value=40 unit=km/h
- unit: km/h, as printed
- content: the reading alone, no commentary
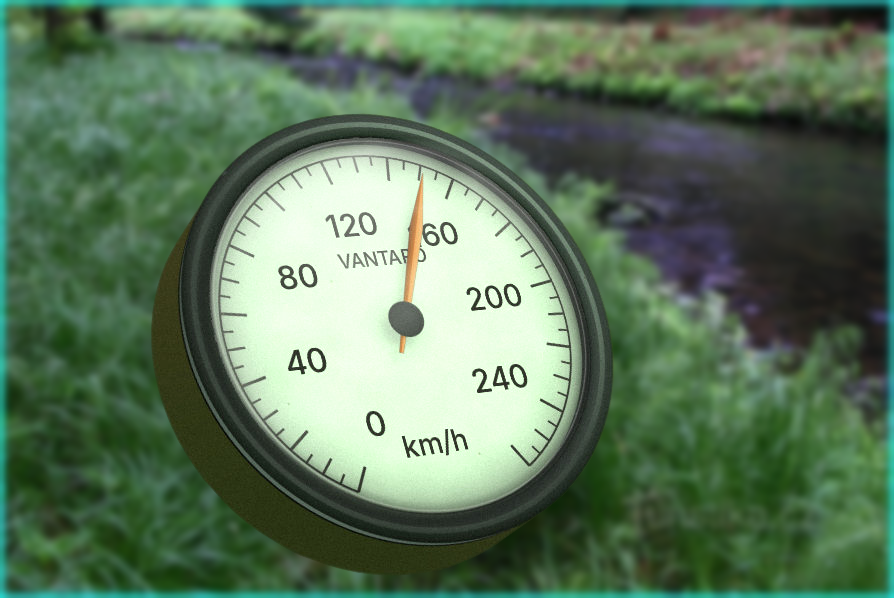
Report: value=150 unit=km/h
